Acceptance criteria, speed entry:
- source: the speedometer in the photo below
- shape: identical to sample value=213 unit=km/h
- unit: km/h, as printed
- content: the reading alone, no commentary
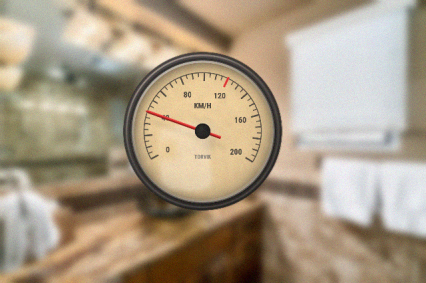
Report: value=40 unit=km/h
